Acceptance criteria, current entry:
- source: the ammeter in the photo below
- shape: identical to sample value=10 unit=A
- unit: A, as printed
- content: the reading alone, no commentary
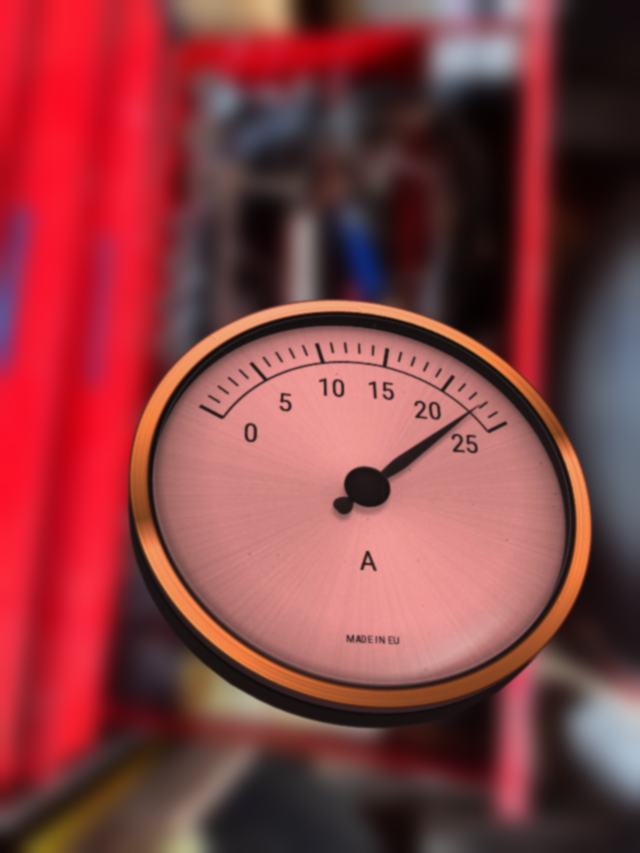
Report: value=23 unit=A
